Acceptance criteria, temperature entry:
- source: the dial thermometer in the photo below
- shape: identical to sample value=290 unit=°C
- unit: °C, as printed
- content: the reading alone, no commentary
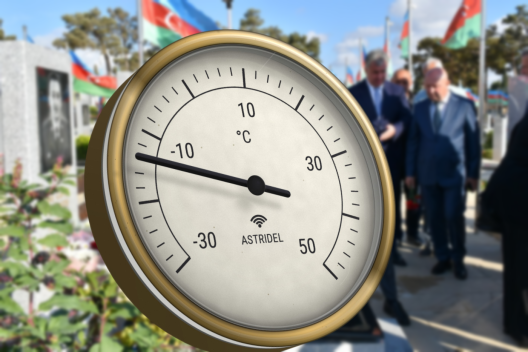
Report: value=-14 unit=°C
